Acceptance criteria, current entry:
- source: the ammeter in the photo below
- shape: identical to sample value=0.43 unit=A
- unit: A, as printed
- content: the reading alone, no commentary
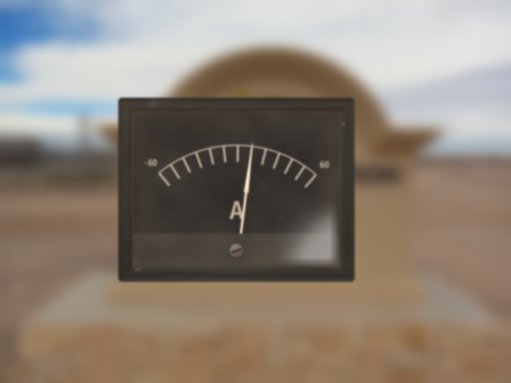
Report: value=10 unit=A
